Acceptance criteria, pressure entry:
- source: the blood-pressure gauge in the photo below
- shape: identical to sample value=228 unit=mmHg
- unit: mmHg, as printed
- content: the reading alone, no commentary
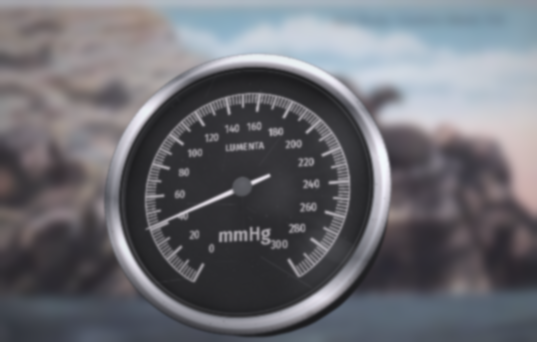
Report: value=40 unit=mmHg
